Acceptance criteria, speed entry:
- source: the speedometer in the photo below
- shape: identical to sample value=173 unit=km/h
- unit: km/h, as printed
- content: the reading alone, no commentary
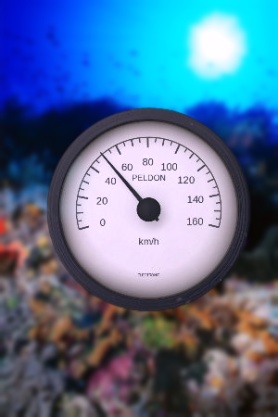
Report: value=50 unit=km/h
